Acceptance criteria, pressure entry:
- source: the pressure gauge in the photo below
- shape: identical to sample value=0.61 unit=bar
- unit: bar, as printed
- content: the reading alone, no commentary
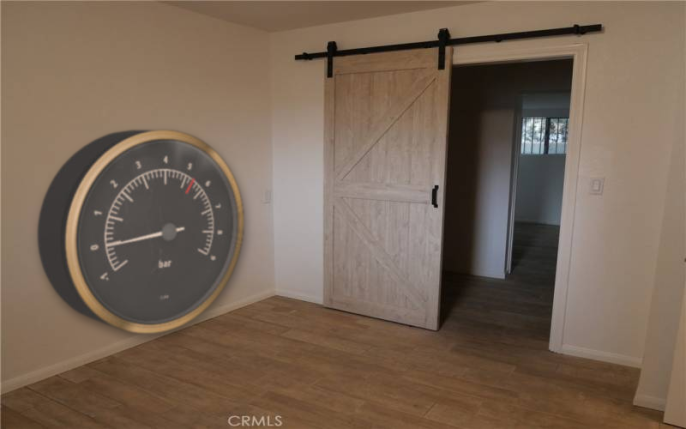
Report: value=0 unit=bar
